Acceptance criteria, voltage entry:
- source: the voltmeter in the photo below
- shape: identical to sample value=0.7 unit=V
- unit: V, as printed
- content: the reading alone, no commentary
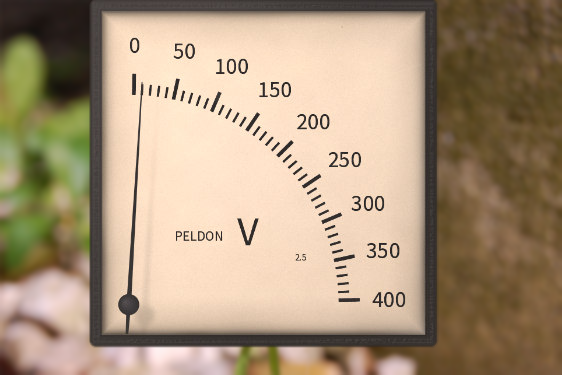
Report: value=10 unit=V
